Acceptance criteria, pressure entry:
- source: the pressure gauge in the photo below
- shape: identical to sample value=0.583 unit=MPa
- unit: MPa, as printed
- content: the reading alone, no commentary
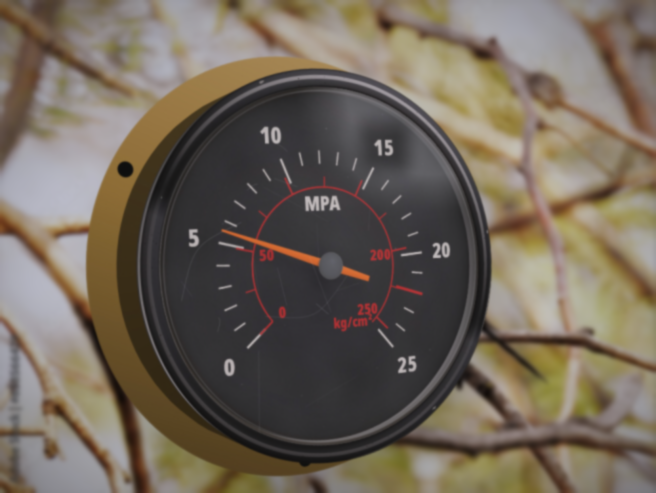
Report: value=5.5 unit=MPa
